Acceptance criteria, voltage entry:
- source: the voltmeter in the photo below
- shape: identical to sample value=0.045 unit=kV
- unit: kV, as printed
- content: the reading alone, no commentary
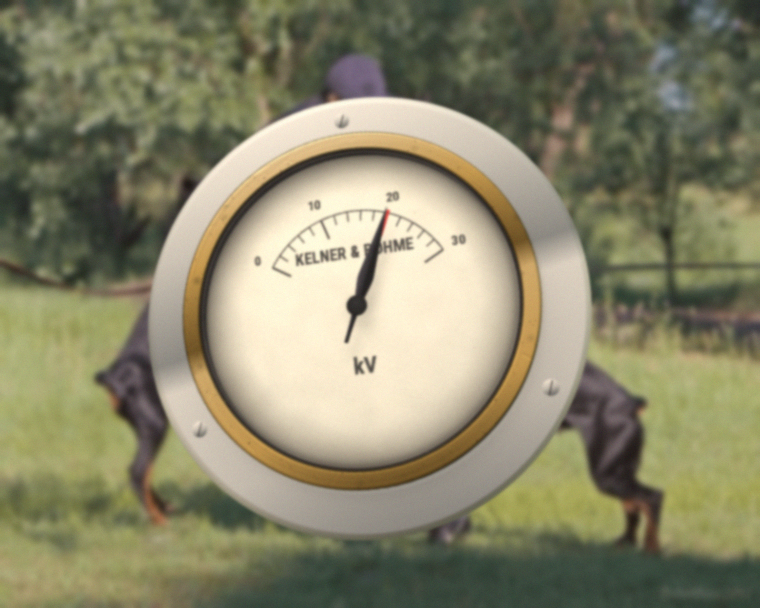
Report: value=20 unit=kV
